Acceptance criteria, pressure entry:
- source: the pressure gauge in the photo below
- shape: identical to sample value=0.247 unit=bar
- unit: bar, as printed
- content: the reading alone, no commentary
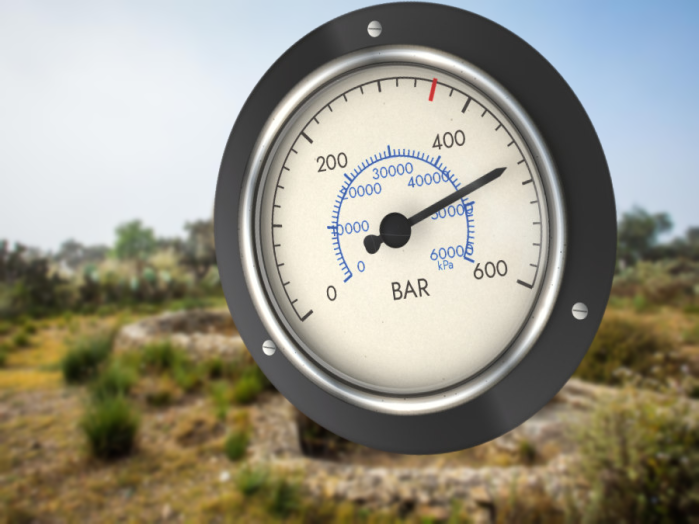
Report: value=480 unit=bar
